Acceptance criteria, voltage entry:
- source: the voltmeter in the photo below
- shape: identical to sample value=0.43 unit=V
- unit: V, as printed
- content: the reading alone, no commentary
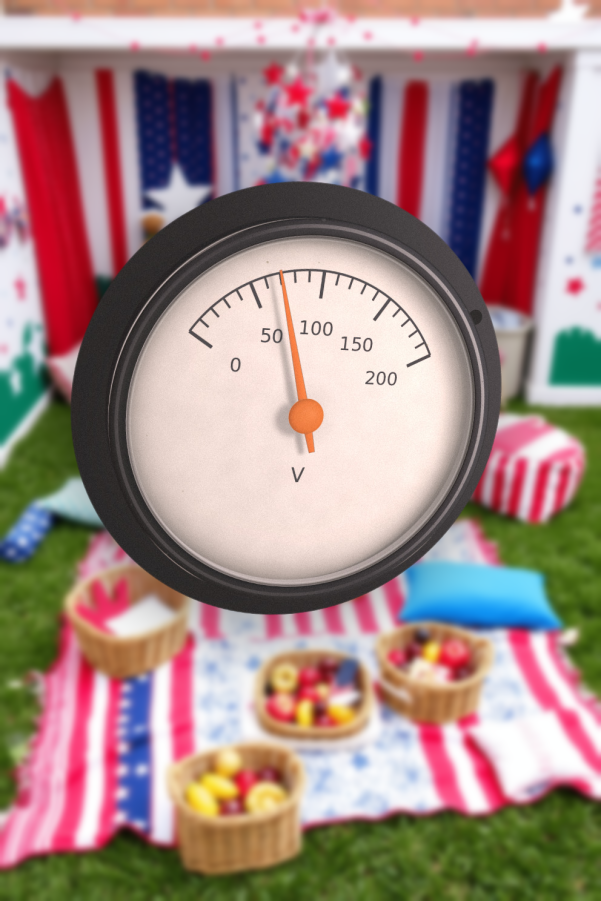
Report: value=70 unit=V
